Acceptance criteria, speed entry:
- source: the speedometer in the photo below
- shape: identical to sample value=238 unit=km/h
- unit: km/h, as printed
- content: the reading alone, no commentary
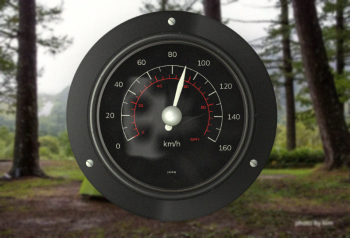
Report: value=90 unit=km/h
